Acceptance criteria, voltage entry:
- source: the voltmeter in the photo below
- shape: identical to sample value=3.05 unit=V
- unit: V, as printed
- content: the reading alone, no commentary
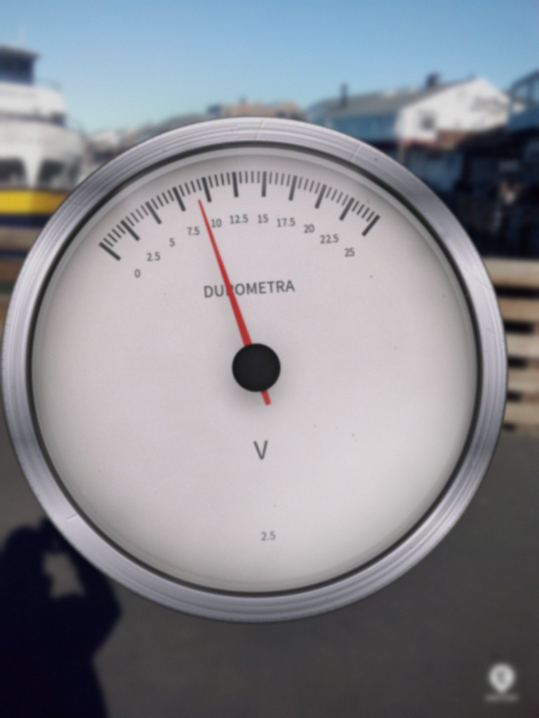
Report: value=9 unit=V
